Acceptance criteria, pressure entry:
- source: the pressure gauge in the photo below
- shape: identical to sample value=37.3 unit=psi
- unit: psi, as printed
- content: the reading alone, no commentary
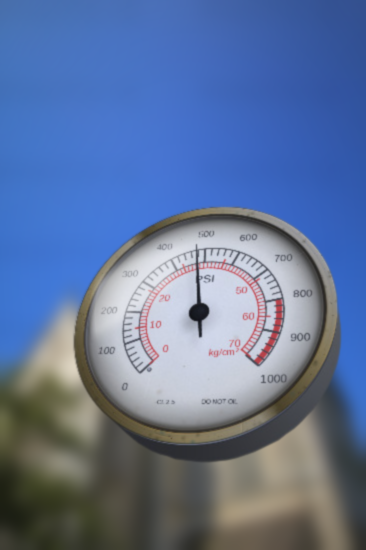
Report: value=480 unit=psi
